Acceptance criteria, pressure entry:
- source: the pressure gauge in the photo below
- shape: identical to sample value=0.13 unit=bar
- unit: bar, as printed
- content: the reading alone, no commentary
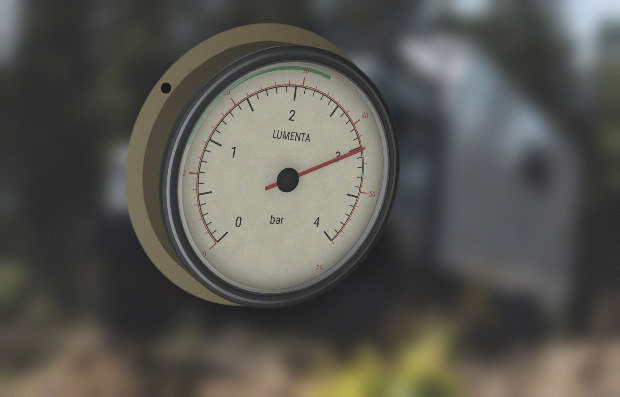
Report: value=3 unit=bar
